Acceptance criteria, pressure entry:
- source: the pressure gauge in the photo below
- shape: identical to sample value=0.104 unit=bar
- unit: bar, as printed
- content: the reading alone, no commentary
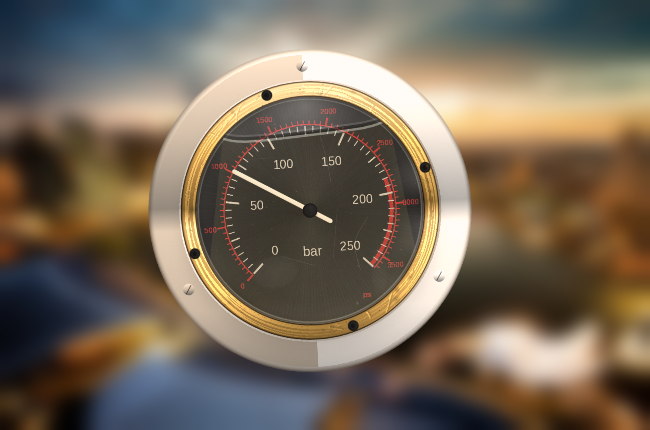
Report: value=70 unit=bar
